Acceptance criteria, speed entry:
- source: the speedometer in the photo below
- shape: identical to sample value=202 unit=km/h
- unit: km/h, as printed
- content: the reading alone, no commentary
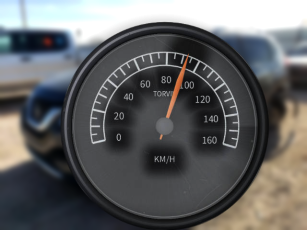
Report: value=92.5 unit=km/h
